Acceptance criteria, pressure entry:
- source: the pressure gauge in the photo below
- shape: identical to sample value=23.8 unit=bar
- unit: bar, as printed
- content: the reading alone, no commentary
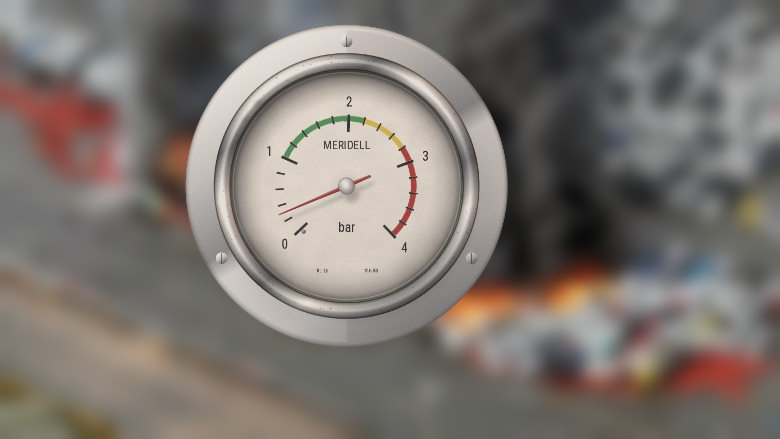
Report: value=0.3 unit=bar
